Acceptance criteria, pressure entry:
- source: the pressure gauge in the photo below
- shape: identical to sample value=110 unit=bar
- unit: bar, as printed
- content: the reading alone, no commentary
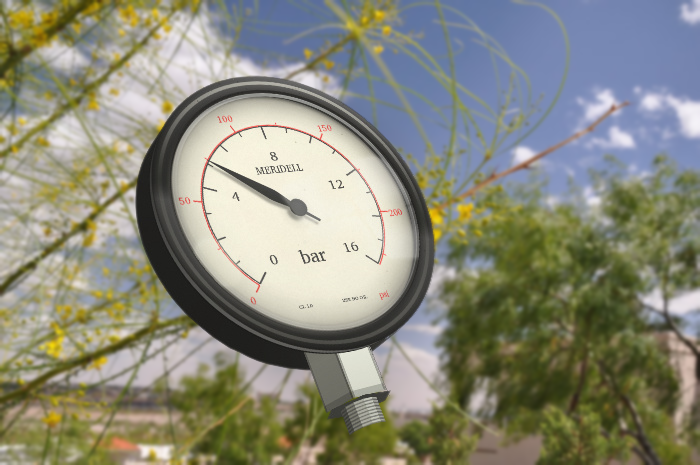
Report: value=5 unit=bar
